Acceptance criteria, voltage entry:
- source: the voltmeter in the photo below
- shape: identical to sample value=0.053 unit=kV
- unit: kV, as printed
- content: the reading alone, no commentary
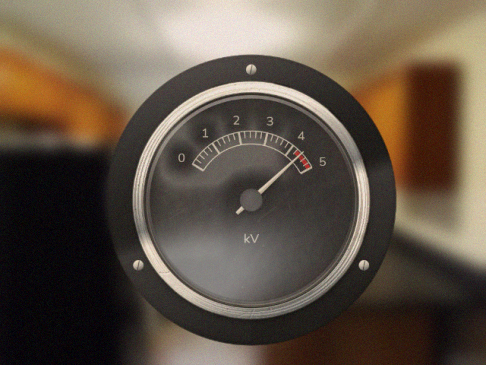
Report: value=4.4 unit=kV
